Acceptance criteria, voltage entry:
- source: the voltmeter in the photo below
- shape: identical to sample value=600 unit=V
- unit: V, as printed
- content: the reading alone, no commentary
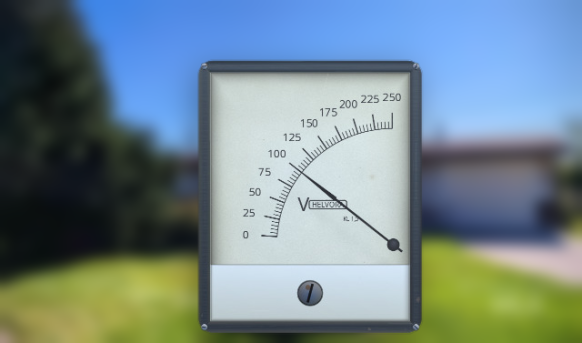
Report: value=100 unit=V
